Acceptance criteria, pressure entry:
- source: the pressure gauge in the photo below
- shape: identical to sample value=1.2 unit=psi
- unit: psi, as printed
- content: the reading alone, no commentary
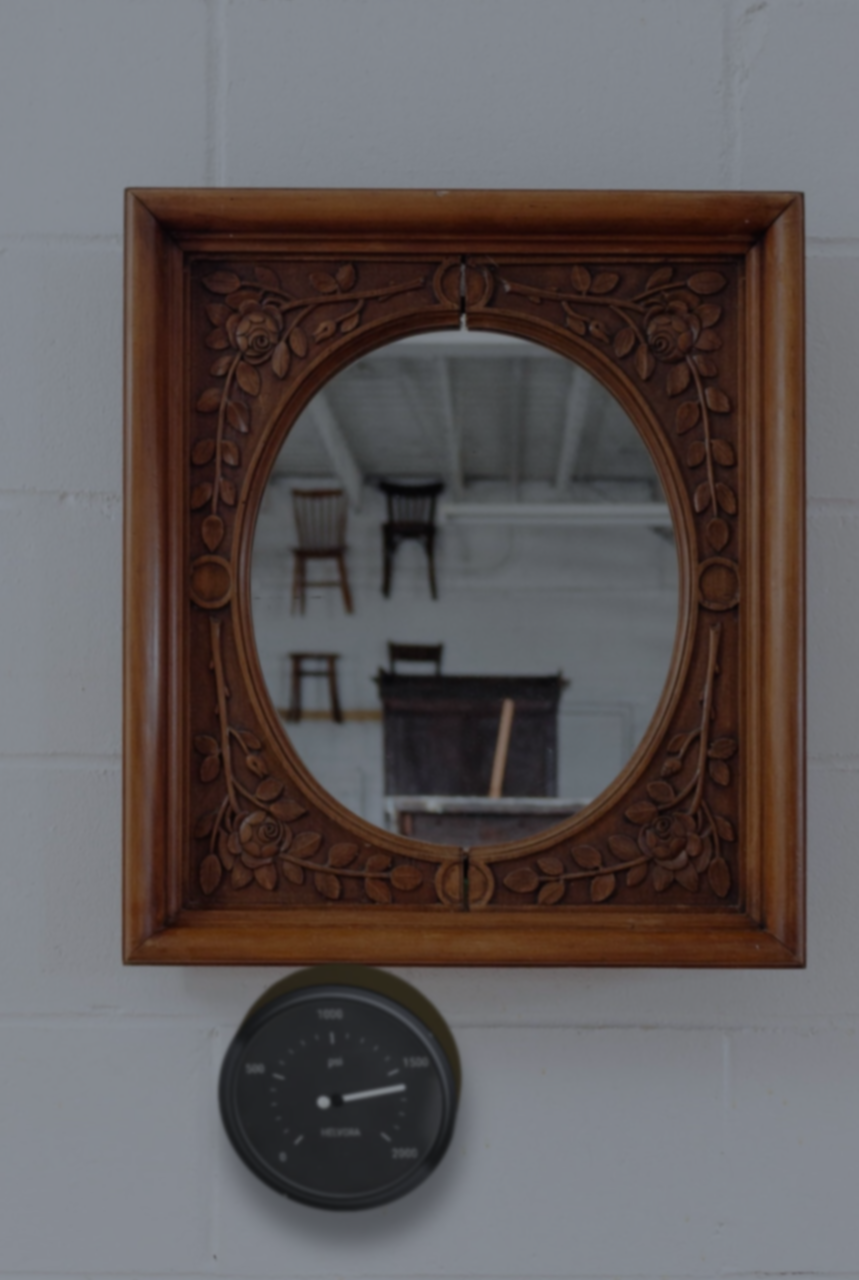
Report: value=1600 unit=psi
